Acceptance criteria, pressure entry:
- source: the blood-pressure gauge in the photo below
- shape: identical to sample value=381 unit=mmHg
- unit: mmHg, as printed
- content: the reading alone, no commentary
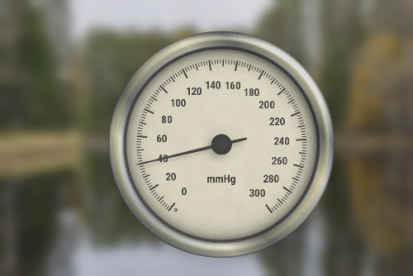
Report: value=40 unit=mmHg
